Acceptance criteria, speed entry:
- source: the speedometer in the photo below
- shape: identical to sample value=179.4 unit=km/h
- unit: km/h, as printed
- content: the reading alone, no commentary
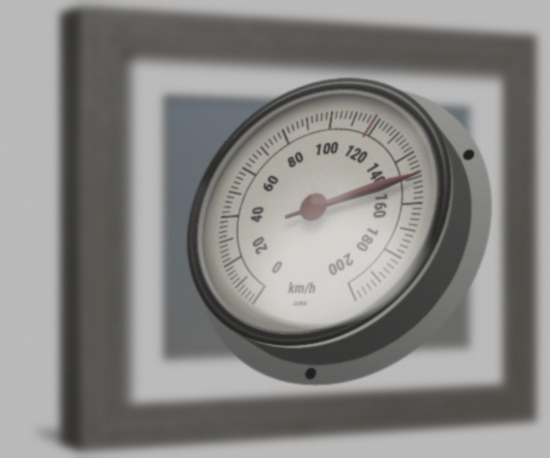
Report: value=150 unit=km/h
